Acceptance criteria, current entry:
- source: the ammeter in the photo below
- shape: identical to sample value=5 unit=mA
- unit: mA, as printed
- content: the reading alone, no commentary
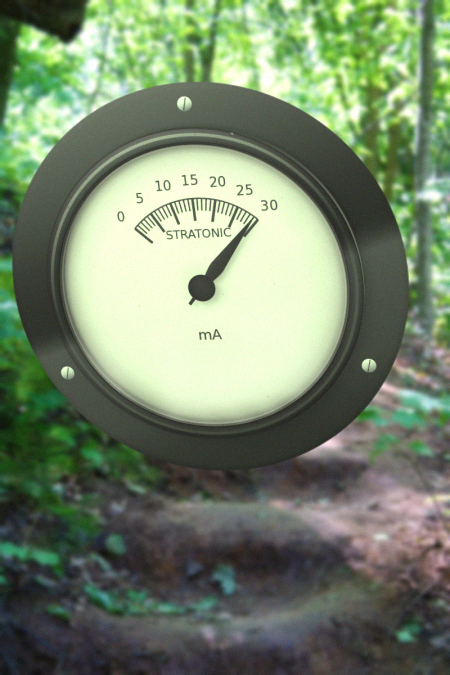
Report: value=29 unit=mA
